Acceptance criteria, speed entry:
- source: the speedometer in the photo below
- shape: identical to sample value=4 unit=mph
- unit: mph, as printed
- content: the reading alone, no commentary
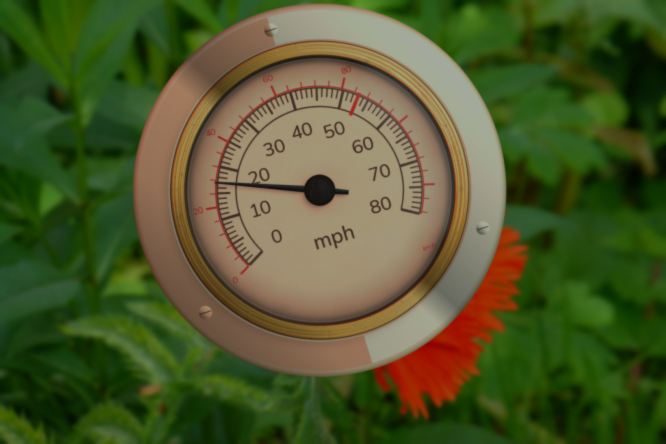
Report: value=17 unit=mph
